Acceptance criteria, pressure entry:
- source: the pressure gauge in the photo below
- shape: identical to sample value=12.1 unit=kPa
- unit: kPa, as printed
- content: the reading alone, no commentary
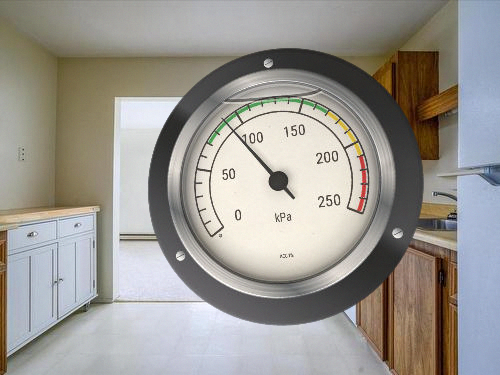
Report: value=90 unit=kPa
